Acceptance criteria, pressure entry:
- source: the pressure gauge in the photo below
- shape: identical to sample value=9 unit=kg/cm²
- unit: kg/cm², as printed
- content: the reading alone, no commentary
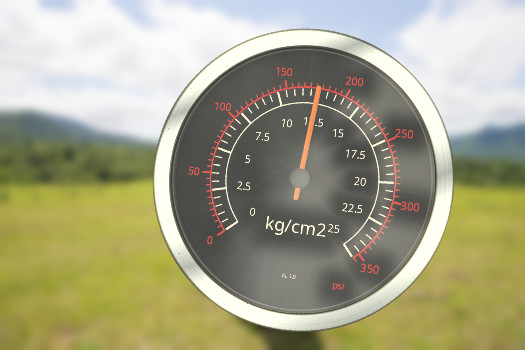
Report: value=12.5 unit=kg/cm²
